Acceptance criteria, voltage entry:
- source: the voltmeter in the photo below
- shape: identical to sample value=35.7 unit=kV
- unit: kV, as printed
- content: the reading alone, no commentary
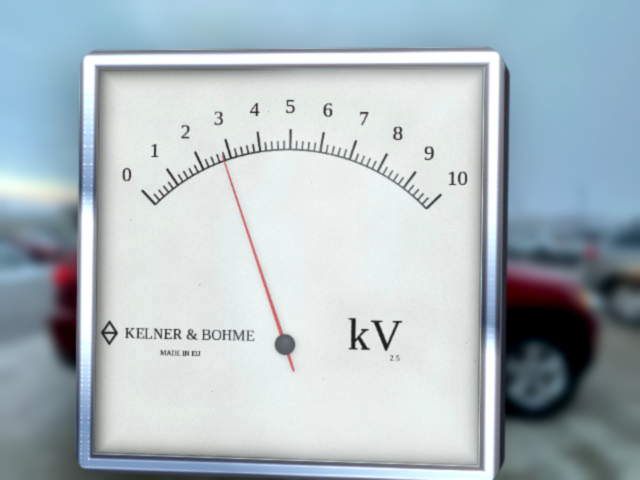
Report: value=2.8 unit=kV
